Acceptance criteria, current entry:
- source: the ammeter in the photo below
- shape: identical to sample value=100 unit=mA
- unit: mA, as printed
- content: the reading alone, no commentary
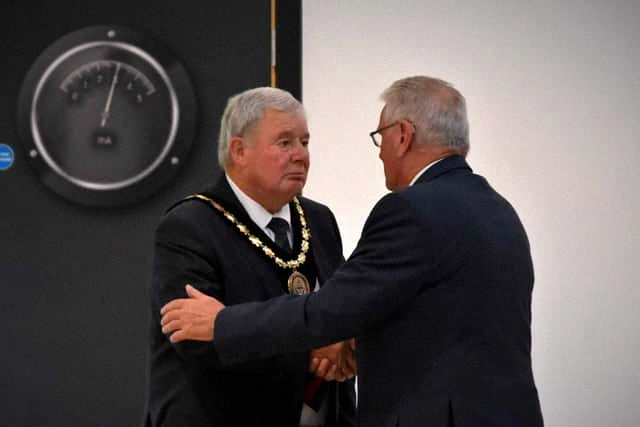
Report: value=3 unit=mA
